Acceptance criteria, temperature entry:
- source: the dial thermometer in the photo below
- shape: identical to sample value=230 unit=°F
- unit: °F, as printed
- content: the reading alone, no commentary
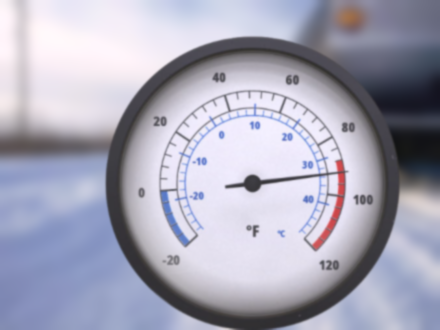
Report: value=92 unit=°F
